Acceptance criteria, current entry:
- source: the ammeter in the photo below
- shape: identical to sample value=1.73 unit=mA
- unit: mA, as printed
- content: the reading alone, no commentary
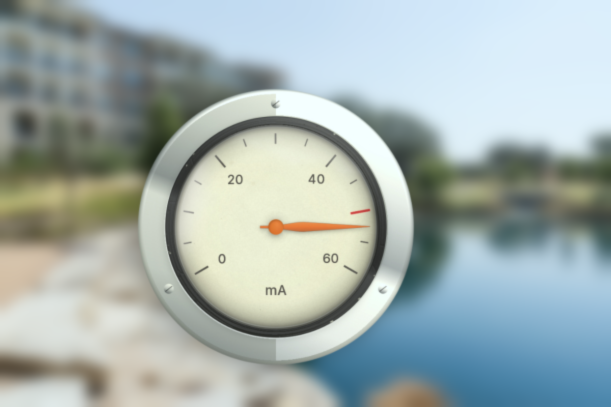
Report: value=52.5 unit=mA
